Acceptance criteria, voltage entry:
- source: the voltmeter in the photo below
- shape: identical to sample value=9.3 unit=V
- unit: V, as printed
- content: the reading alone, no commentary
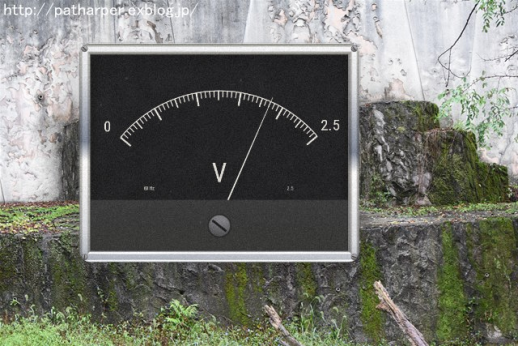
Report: value=1.85 unit=V
